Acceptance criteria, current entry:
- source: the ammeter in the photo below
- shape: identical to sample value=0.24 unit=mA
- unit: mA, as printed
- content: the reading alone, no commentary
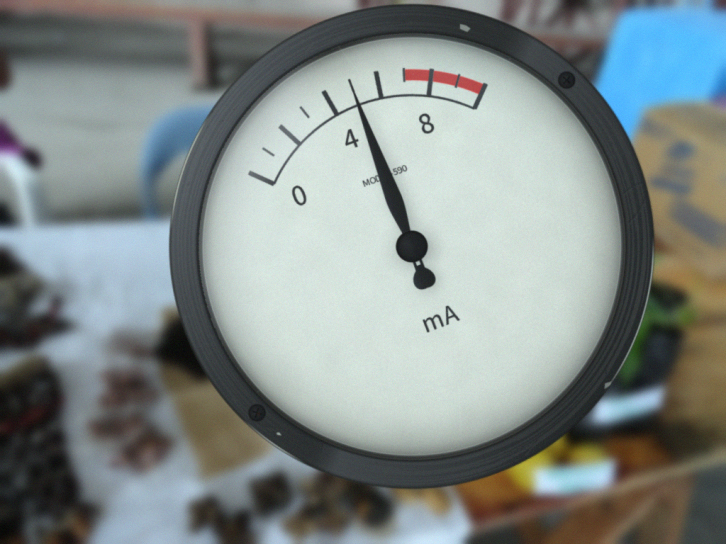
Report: value=5 unit=mA
